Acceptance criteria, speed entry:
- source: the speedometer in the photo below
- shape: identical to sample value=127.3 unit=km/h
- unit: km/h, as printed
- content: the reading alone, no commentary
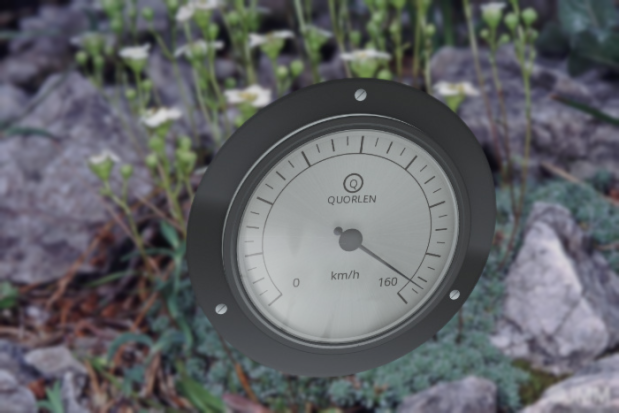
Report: value=152.5 unit=km/h
